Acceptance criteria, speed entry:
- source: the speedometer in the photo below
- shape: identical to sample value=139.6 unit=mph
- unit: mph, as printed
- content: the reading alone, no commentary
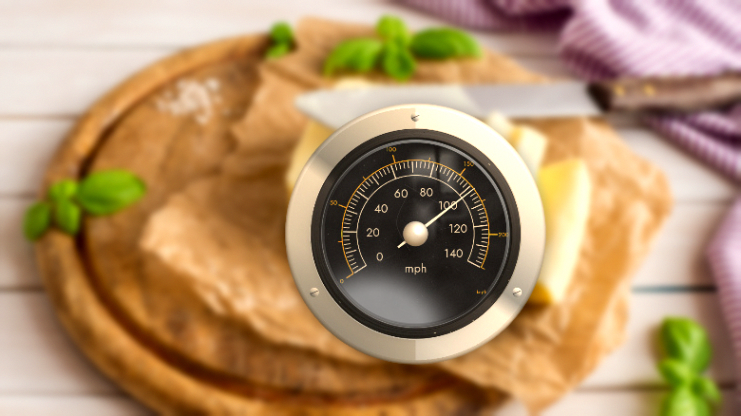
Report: value=102 unit=mph
